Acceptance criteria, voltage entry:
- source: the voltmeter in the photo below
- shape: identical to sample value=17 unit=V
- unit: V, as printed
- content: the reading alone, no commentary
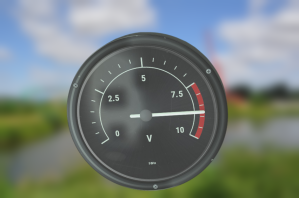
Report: value=8.75 unit=V
